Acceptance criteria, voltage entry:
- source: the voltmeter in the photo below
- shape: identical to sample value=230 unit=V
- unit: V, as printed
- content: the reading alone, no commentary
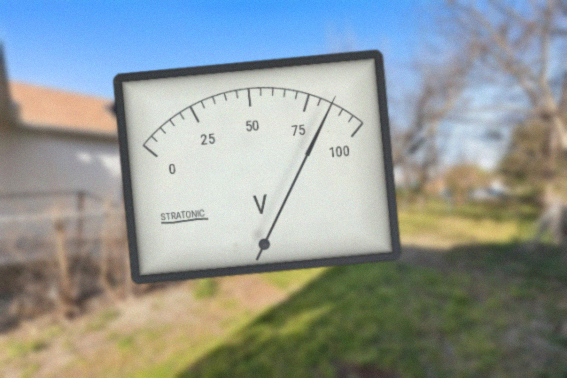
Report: value=85 unit=V
